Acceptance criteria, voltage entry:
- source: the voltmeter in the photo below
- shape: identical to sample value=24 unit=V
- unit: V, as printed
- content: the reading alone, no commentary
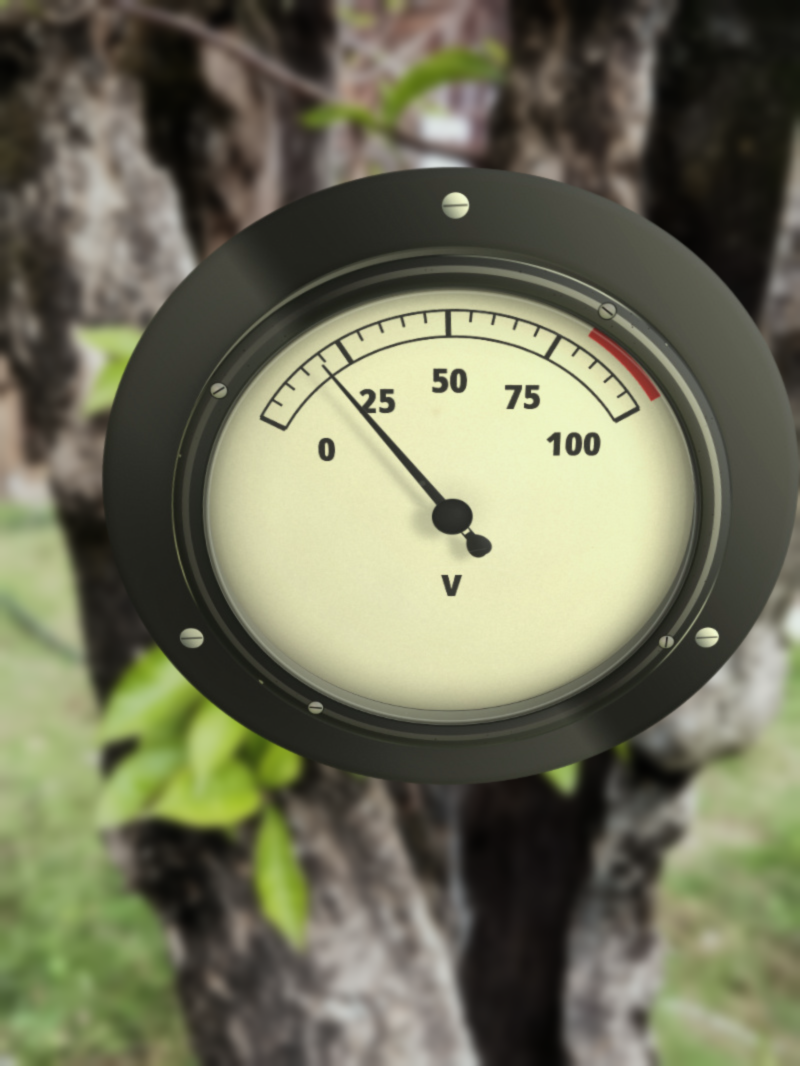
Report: value=20 unit=V
